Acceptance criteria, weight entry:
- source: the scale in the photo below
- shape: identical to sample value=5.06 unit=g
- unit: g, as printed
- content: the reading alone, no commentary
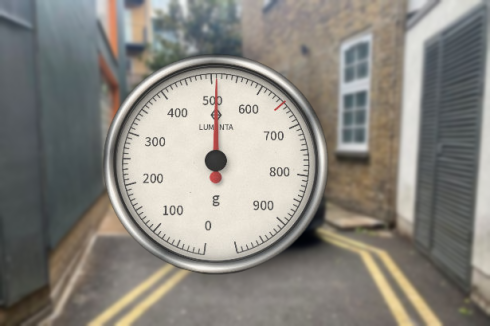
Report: value=510 unit=g
